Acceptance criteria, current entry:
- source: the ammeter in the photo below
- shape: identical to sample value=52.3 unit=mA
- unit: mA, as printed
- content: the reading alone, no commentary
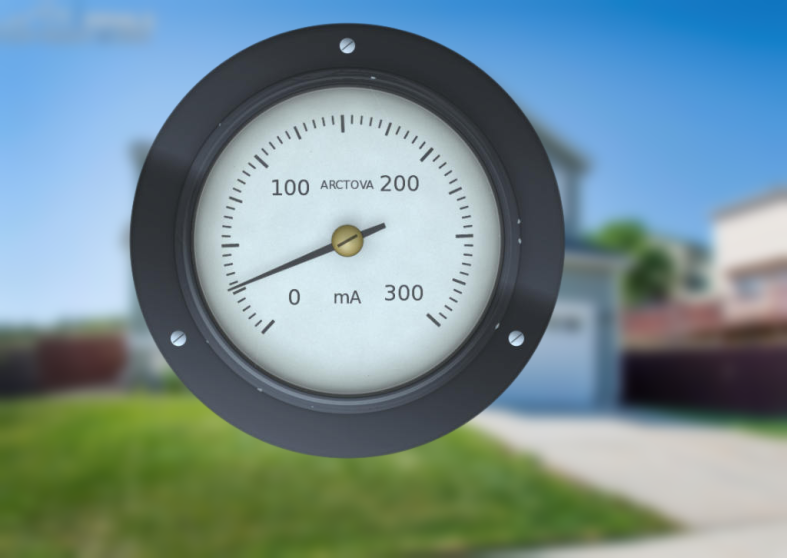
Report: value=27.5 unit=mA
